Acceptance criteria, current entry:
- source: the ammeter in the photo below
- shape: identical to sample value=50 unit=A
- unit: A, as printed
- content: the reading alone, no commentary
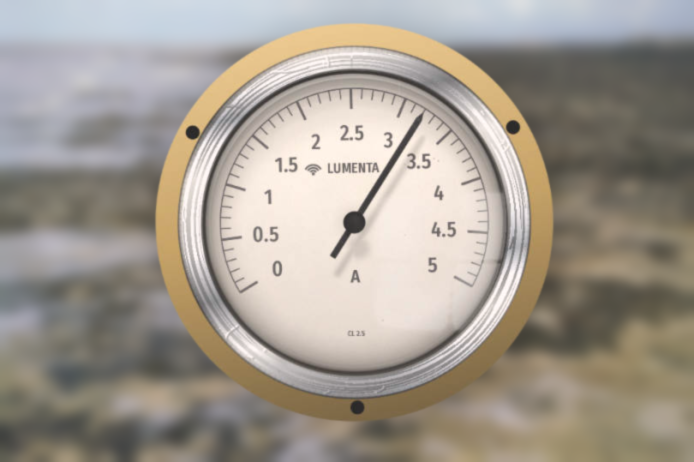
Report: value=3.2 unit=A
